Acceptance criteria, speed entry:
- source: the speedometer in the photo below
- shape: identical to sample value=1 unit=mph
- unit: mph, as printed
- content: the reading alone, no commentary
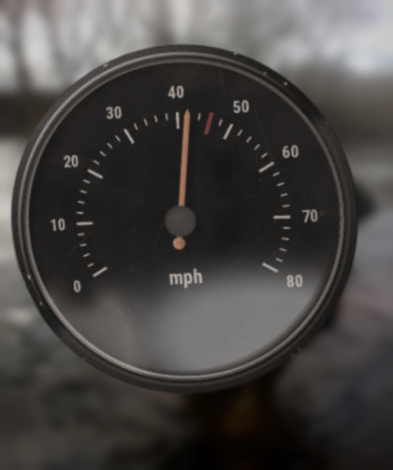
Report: value=42 unit=mph
